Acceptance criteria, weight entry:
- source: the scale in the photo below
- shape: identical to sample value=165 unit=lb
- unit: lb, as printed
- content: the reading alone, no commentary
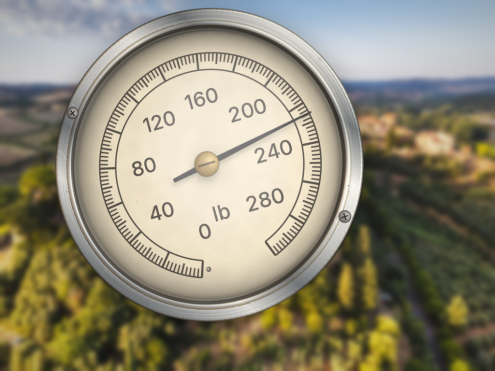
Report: value=226 unit=lb
